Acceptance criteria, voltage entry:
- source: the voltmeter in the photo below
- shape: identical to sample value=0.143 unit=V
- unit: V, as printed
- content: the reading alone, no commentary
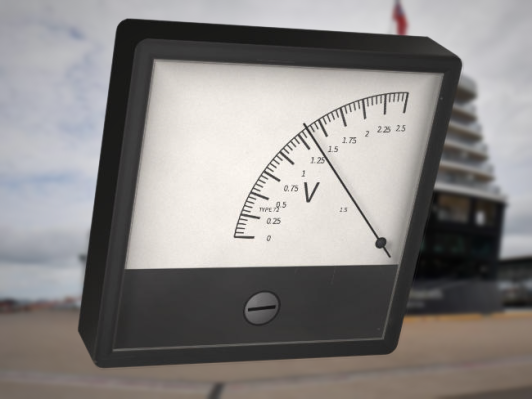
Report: value=1.35 unit=V
